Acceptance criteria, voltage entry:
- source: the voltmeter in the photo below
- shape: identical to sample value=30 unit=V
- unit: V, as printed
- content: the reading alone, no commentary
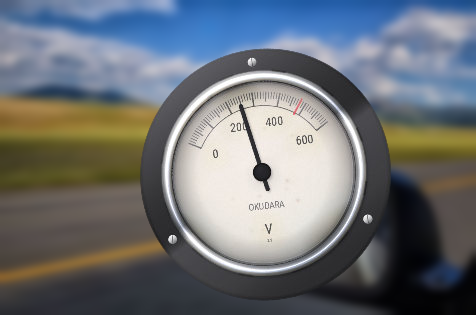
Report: value=250 unit=V
